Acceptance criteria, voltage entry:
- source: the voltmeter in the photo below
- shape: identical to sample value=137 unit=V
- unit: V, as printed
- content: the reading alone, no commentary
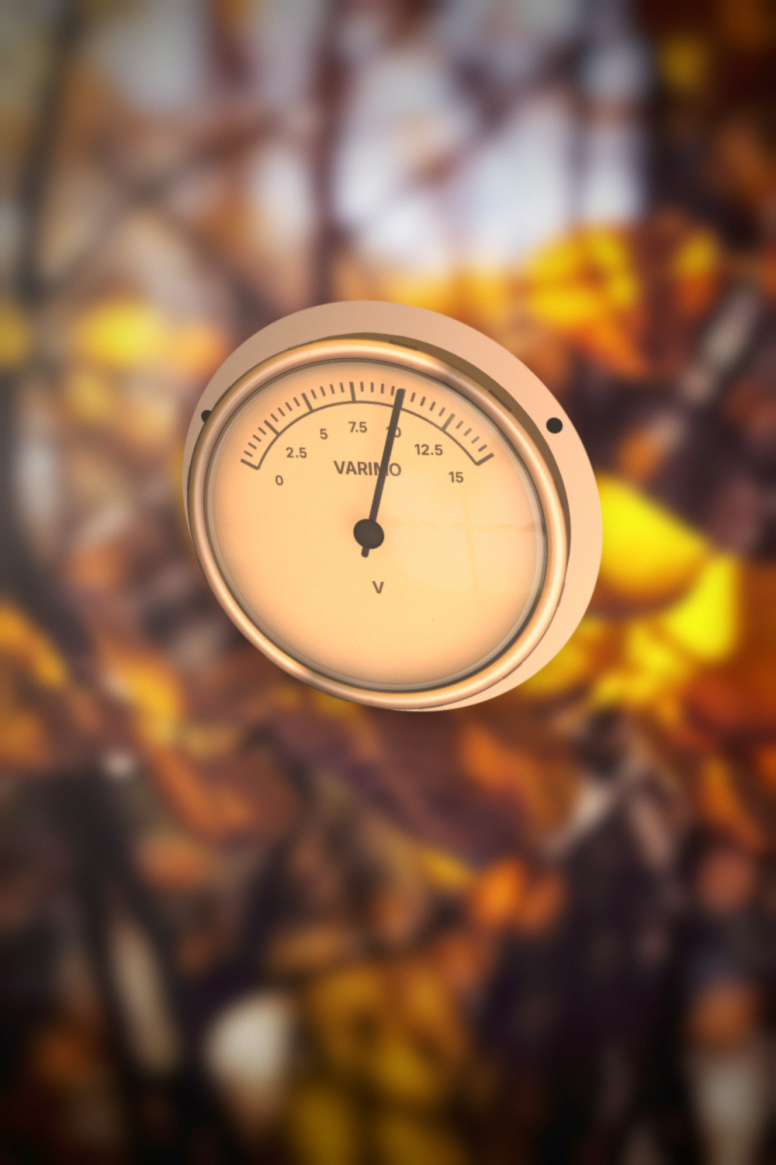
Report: value=10 unit=V
